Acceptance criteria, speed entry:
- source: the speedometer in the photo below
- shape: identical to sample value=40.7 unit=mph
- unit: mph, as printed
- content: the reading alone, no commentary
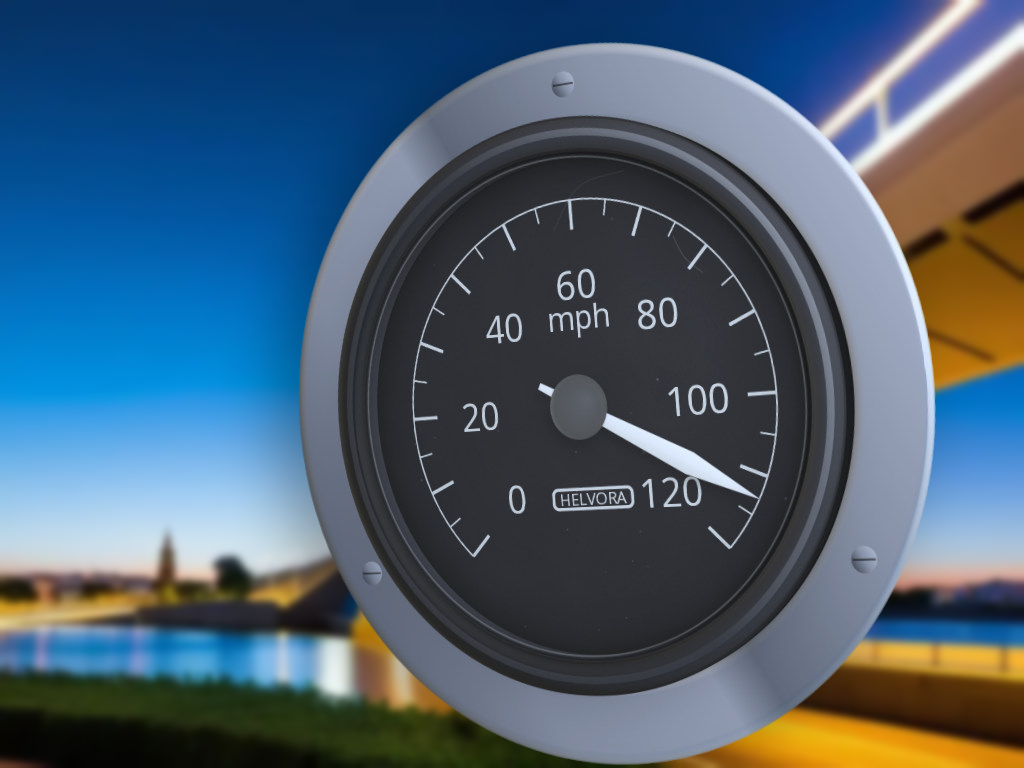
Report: value=112.5 unit=mph
